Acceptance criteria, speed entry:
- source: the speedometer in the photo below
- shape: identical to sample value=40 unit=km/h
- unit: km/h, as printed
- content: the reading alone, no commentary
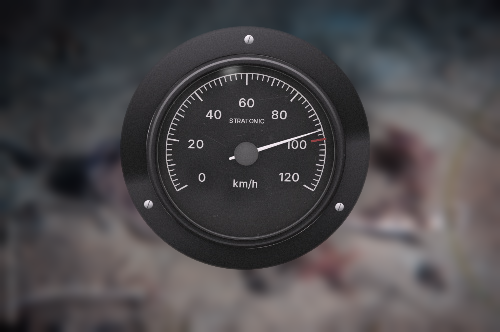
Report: value=96 unit=km/h
